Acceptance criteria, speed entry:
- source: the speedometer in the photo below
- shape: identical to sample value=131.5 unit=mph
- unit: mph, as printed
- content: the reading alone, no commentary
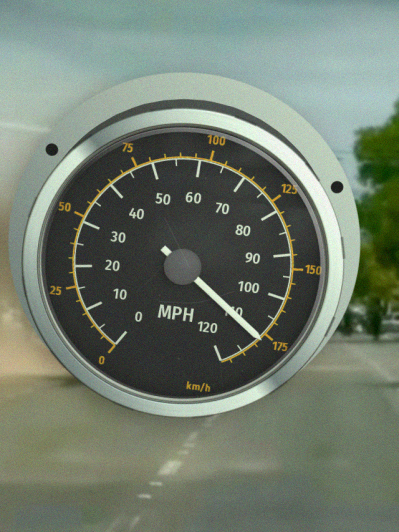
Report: value=110 unit=mph
